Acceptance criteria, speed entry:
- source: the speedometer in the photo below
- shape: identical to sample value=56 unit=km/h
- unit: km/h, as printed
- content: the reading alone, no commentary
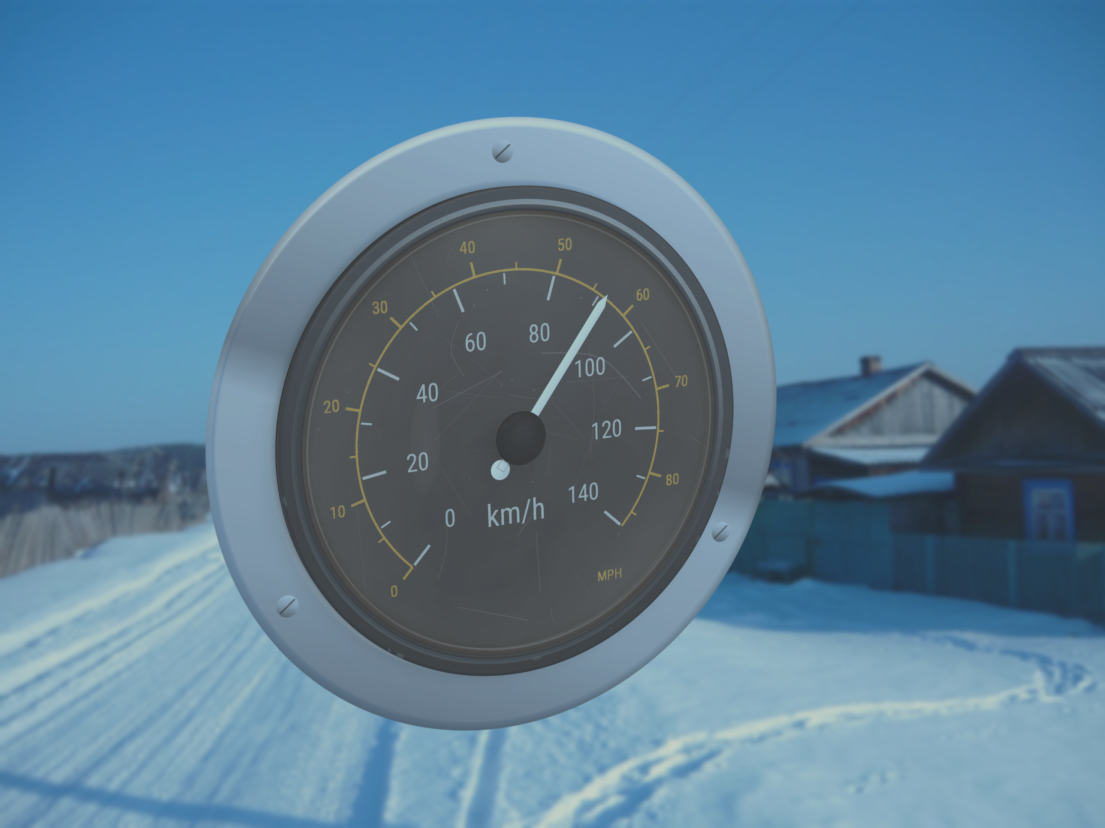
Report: value=90 unit=km/h
